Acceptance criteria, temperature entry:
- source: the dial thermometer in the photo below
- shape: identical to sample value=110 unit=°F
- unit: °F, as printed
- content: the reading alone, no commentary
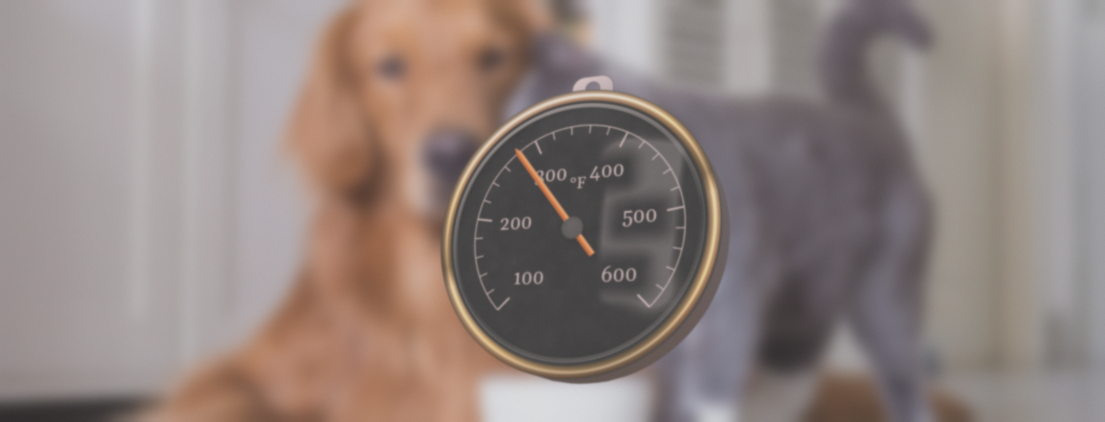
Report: value=280 unit=°F
